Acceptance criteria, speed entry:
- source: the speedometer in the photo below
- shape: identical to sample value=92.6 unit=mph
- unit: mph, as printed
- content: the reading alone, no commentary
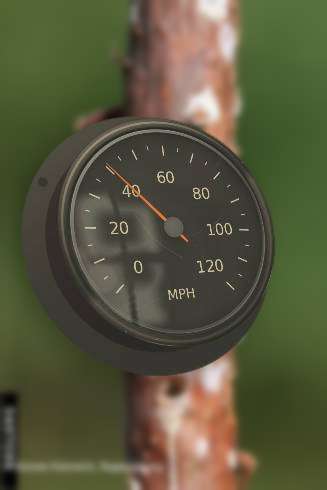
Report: value=40 unit=mph
